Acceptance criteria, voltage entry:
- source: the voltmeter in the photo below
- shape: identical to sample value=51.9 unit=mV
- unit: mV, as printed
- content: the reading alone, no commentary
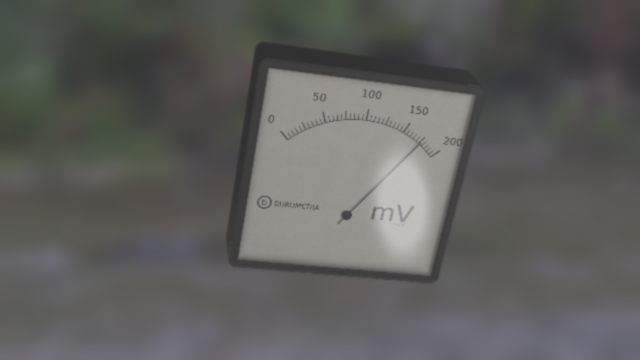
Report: value=175 unit=mV
